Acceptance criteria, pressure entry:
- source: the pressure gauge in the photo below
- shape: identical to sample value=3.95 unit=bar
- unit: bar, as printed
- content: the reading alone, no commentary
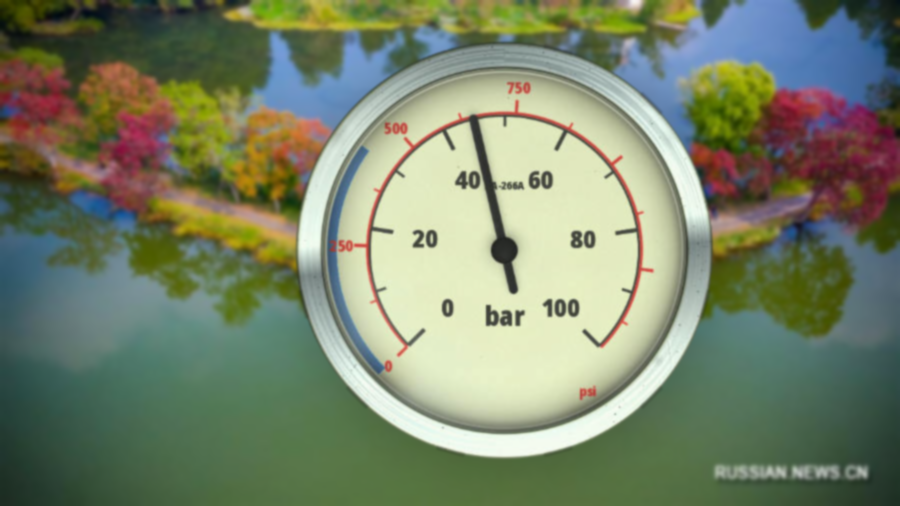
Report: value=45 unit=bar
